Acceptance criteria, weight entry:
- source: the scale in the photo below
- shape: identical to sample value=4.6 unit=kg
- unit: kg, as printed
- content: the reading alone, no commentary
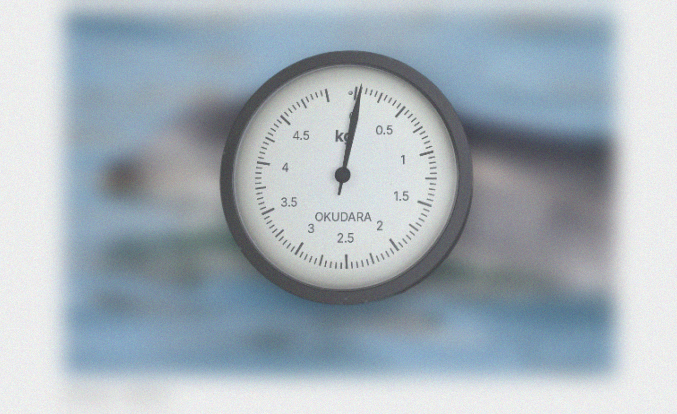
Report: value=0.05 unit=kg
